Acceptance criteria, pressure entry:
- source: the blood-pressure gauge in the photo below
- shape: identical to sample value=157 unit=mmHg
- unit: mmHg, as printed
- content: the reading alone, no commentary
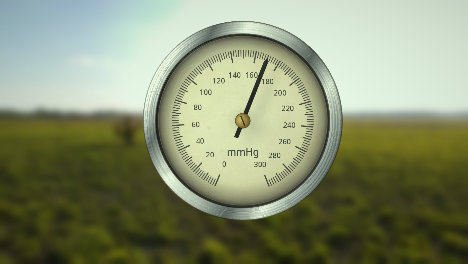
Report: value=170 unit=mmHg
